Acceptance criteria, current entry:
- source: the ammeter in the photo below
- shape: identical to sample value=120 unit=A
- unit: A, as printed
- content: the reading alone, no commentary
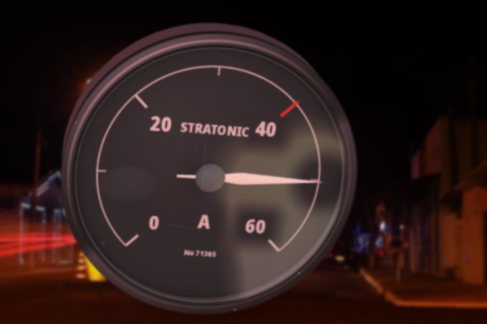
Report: value=50 unit=A
